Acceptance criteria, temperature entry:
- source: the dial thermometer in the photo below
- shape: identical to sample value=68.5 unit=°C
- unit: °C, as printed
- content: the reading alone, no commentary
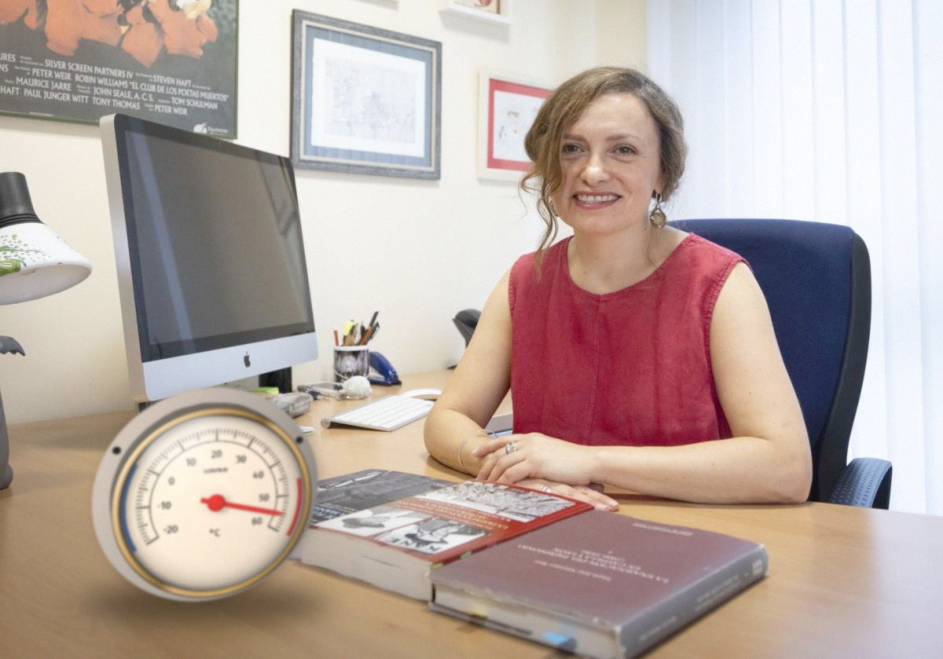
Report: value=55 unit=°C
